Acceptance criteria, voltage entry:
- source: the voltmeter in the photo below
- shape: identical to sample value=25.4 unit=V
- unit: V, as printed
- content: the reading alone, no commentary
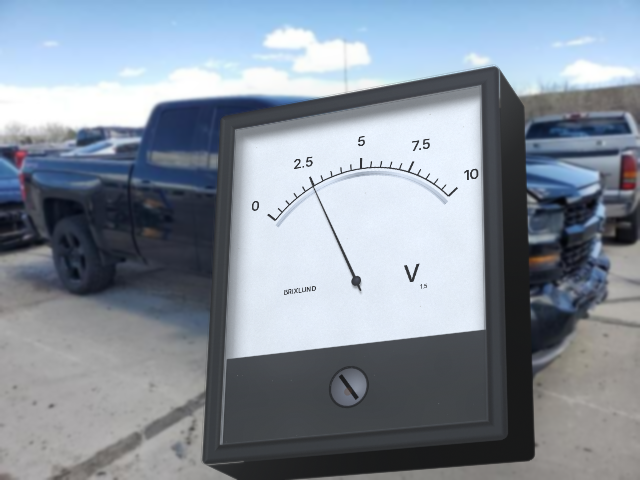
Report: value=2.5 unit=V
